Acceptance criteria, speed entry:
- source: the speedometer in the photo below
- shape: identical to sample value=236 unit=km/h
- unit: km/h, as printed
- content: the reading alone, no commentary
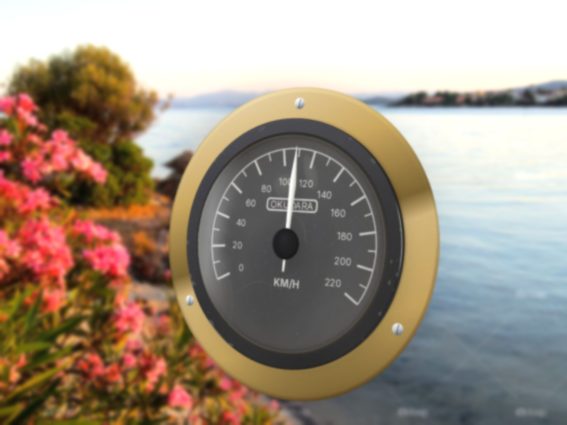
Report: value=110 unit=km/h
